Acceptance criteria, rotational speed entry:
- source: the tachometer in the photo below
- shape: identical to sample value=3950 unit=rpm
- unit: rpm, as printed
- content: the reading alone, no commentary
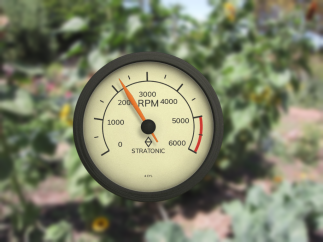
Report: value=2250 unit=rpm
